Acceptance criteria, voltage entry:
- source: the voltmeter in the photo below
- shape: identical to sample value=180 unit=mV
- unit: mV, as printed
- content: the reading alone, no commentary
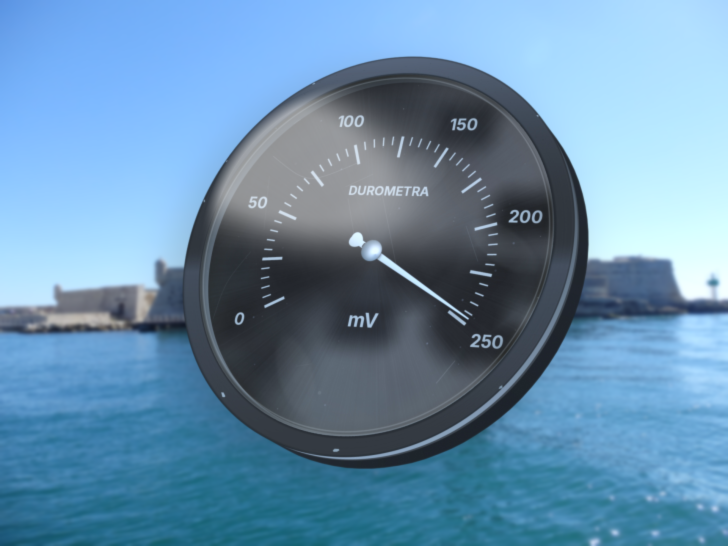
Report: value=247.5 unit=mV
